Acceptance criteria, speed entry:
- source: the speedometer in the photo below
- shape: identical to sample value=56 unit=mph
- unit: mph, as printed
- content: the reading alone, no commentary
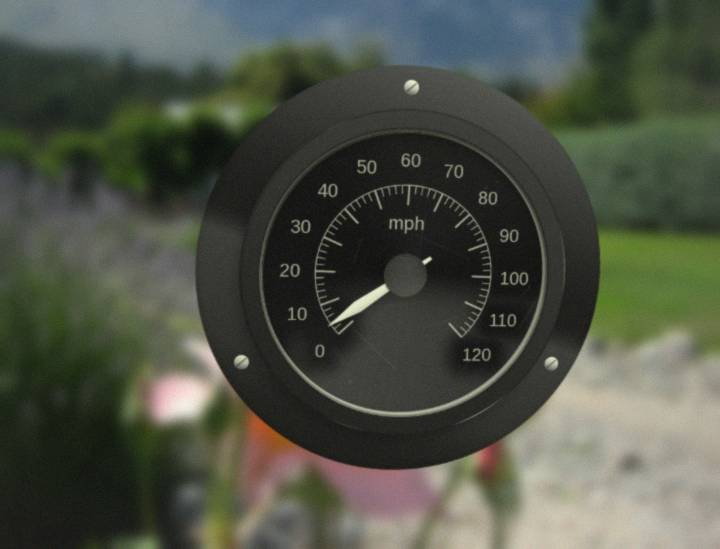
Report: value=4 unit=mph
